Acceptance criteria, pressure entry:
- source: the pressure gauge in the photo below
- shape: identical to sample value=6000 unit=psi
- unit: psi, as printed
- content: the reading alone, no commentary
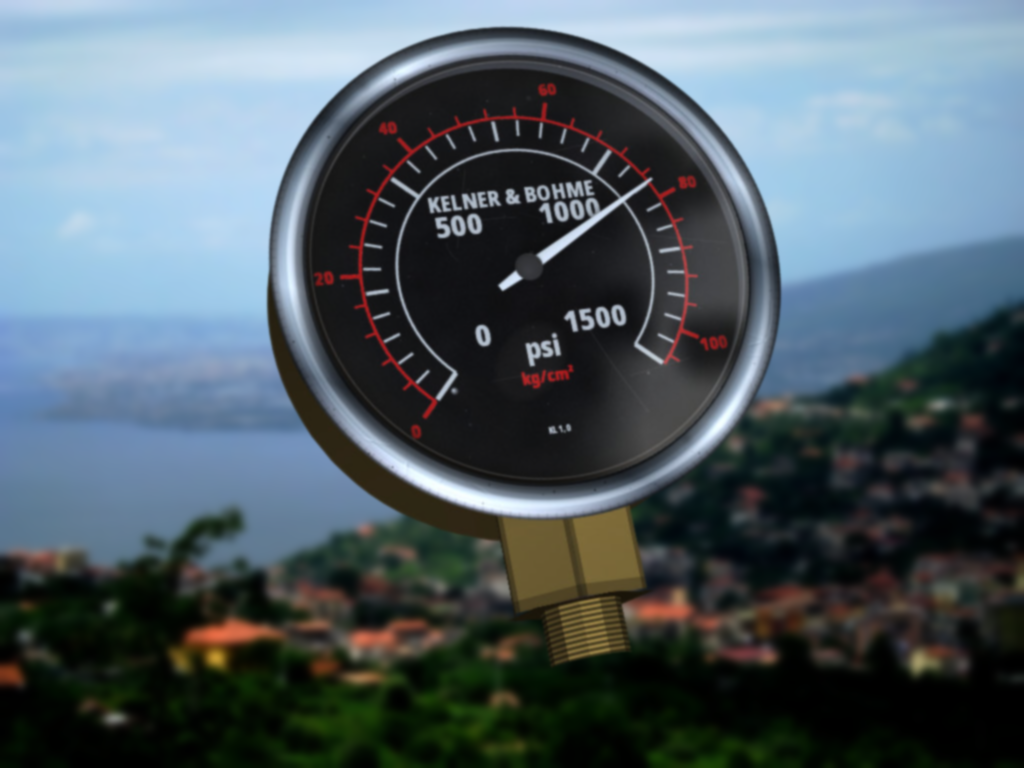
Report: value=1100 unit=psi
